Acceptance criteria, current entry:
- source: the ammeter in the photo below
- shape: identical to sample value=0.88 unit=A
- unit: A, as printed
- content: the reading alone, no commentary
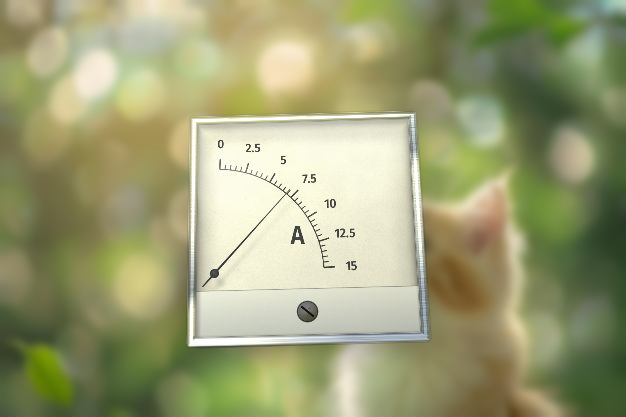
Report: value=7 unit=A
